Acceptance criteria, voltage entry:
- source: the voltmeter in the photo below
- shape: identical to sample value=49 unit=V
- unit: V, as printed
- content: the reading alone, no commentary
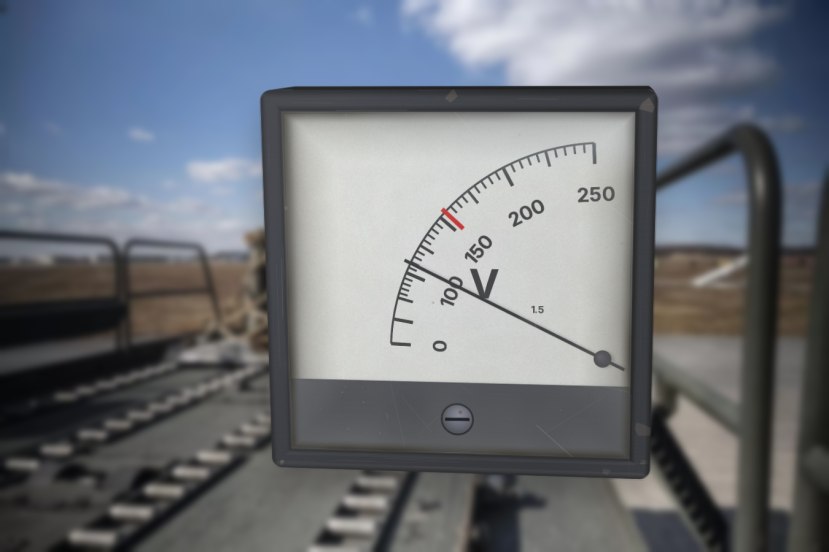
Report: value=110 unit=V
